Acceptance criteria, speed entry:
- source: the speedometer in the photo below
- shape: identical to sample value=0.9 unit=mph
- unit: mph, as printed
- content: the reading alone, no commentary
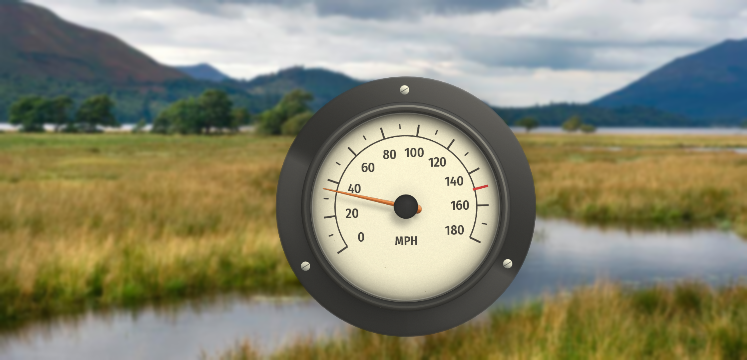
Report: value=35 unit=mph
